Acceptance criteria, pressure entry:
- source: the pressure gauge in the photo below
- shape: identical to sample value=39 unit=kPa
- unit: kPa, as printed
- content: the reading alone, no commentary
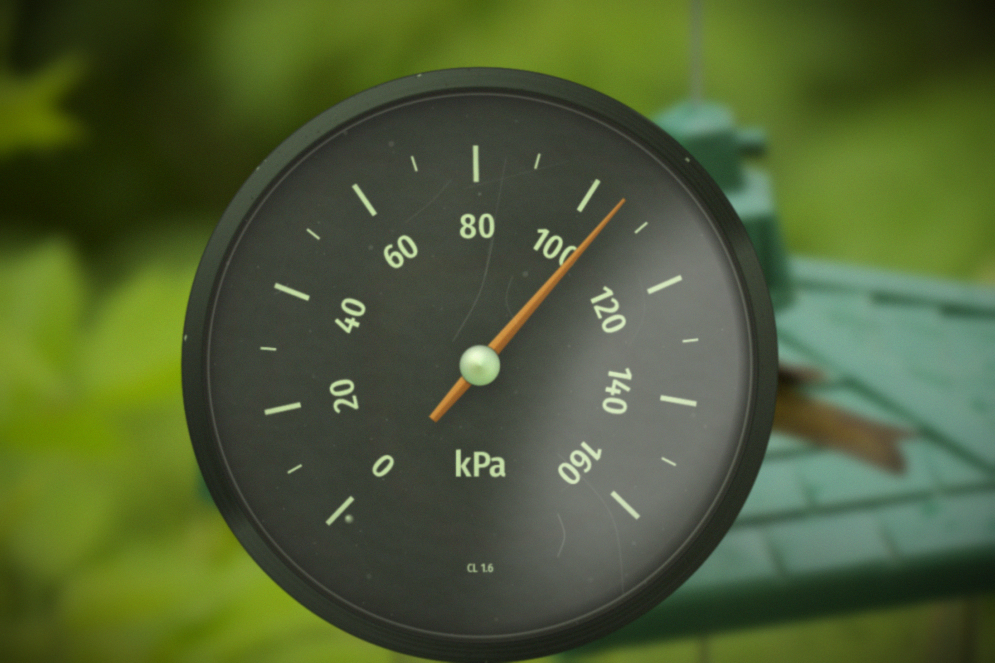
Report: value=105 unit=kPa
